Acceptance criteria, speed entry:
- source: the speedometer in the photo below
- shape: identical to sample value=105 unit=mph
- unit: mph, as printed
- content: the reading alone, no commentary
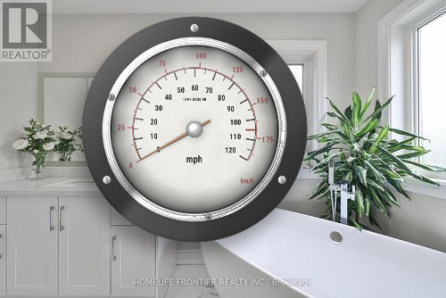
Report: value=0 unit=mph
